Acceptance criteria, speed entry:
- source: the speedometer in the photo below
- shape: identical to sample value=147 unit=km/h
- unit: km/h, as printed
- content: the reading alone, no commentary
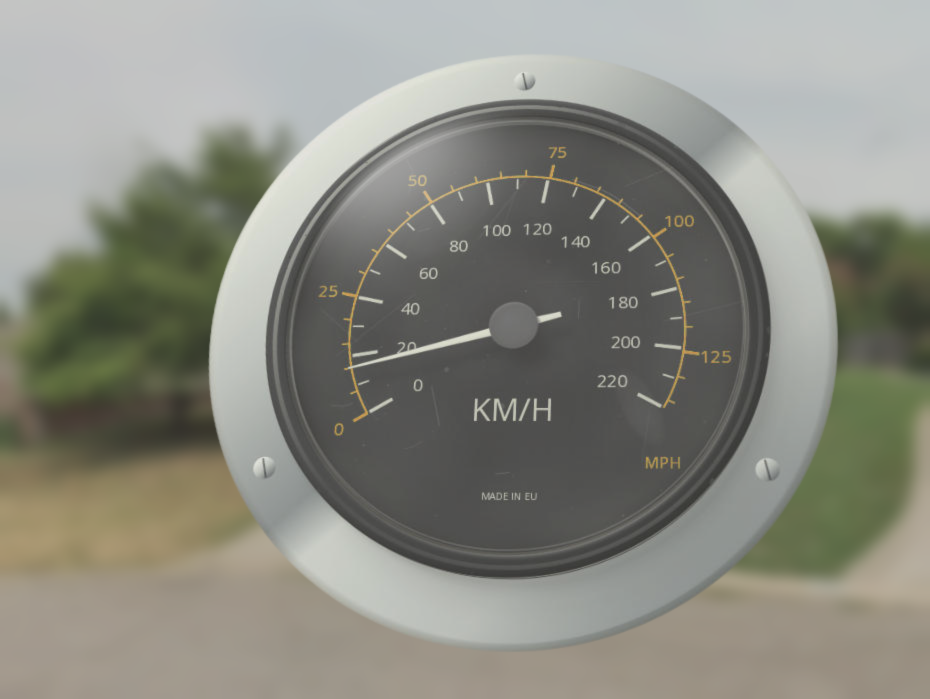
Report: value=15 unit=km/h
